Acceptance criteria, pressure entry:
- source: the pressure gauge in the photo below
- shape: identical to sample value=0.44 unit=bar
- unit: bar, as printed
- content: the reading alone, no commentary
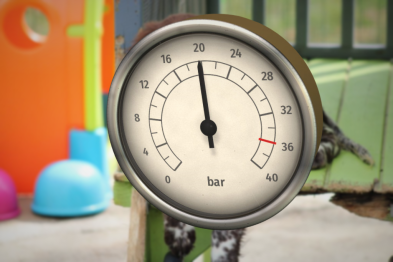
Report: value=20 unit=bar
